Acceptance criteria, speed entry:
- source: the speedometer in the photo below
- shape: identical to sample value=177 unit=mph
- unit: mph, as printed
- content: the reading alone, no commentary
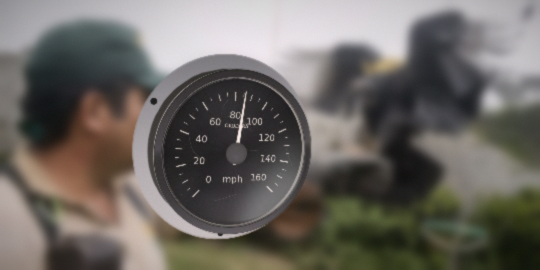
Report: value=85 unit=mph
